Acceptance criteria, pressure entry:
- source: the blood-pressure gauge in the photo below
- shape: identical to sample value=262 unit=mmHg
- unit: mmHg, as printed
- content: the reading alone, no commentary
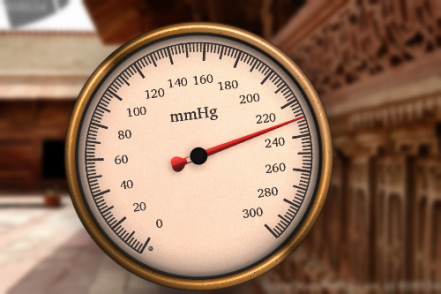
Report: value=230 unit=mmHg
